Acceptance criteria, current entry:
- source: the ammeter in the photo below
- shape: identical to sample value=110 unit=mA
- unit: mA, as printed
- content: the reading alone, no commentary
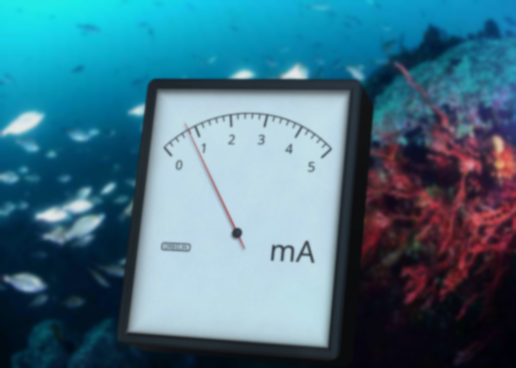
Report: value=0.8 unit=mA
